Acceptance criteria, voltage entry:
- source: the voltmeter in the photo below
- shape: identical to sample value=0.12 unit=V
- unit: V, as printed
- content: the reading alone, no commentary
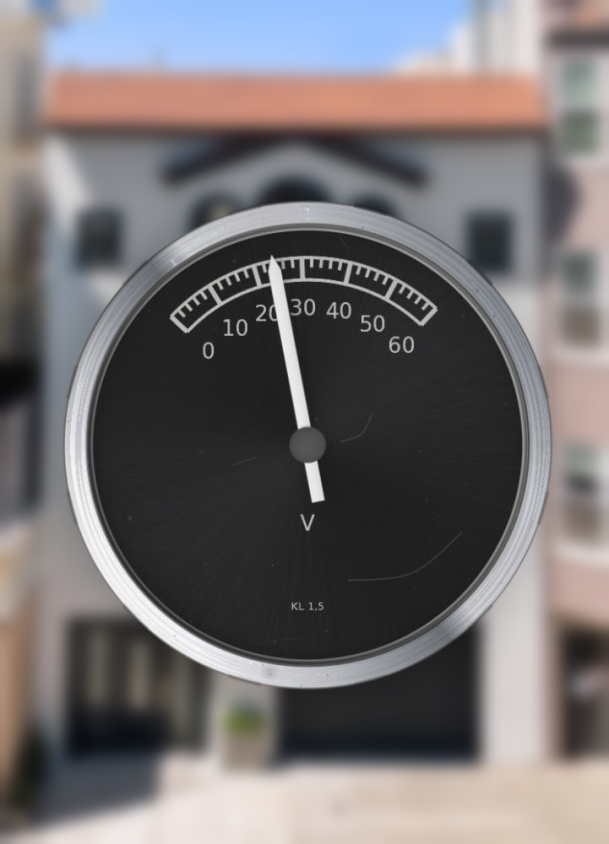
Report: value=24 unit=V
